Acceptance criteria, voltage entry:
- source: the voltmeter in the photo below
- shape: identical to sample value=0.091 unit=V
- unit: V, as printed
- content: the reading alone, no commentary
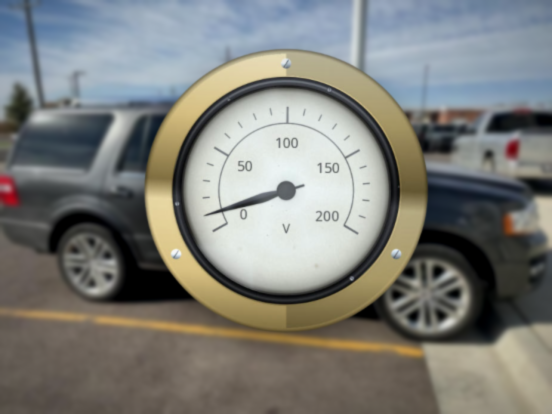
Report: value=10 unit=V
